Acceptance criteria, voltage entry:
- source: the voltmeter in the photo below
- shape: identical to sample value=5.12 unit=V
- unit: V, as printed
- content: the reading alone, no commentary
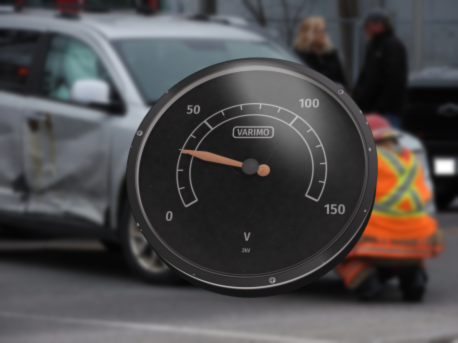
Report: value=30 unit=V
